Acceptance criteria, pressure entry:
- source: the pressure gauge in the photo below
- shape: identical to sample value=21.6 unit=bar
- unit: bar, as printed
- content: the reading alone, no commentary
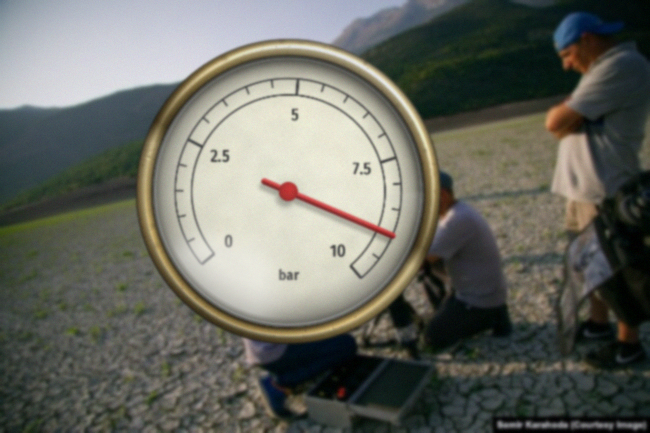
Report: value=9 unit=bar
